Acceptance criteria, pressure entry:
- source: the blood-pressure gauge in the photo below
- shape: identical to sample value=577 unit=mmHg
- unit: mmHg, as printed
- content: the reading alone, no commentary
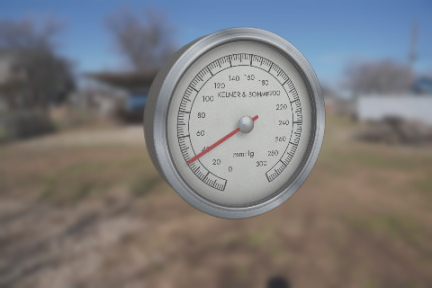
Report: value=40 unit=mmHg
